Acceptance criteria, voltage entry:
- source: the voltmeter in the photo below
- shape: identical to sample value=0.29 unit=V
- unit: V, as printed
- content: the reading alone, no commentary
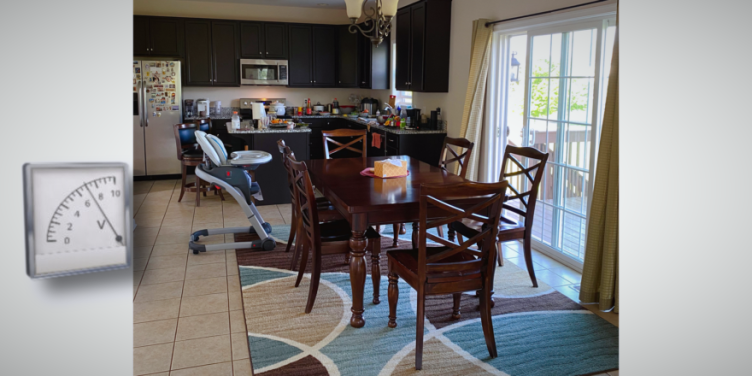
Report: value=7 unit=V
